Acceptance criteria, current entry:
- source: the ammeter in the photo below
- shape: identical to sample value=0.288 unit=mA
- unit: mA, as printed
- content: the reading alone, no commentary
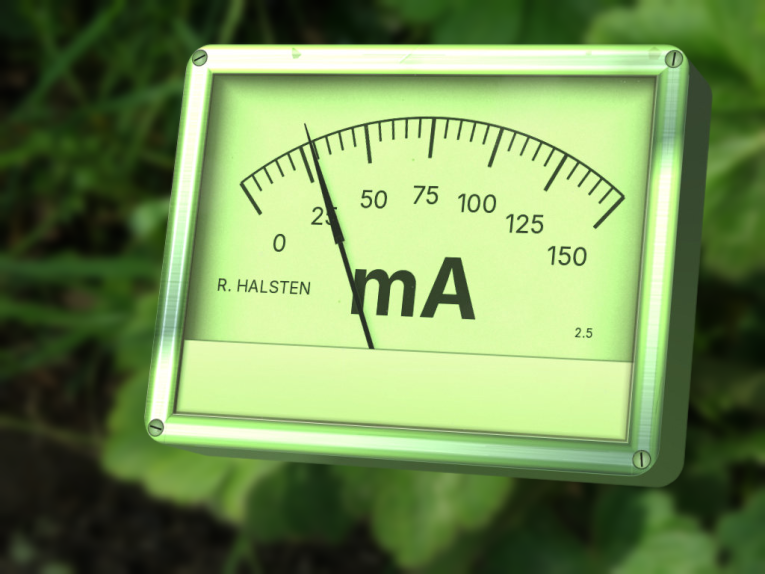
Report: value=30 unit=mA
